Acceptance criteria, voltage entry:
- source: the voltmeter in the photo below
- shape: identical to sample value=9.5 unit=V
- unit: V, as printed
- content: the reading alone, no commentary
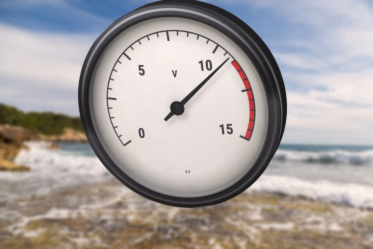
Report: value=10.75 unit=V
